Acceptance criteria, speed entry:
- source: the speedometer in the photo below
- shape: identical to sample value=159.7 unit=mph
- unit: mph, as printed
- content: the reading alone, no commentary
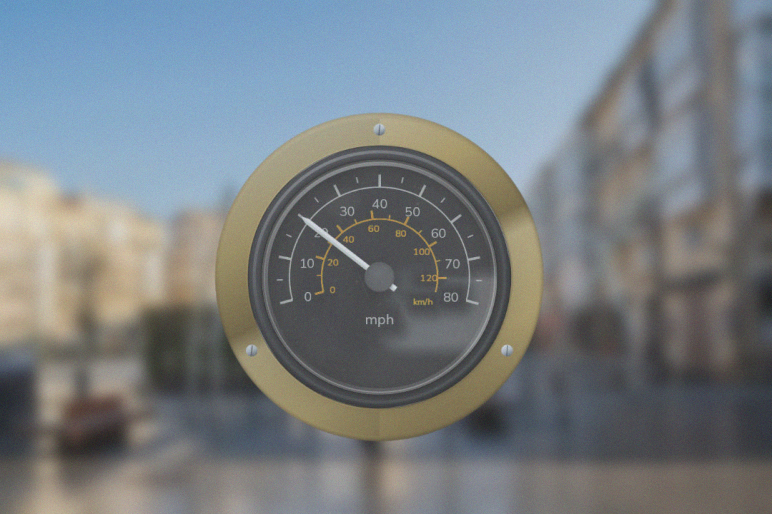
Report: value=20 unit=mph
